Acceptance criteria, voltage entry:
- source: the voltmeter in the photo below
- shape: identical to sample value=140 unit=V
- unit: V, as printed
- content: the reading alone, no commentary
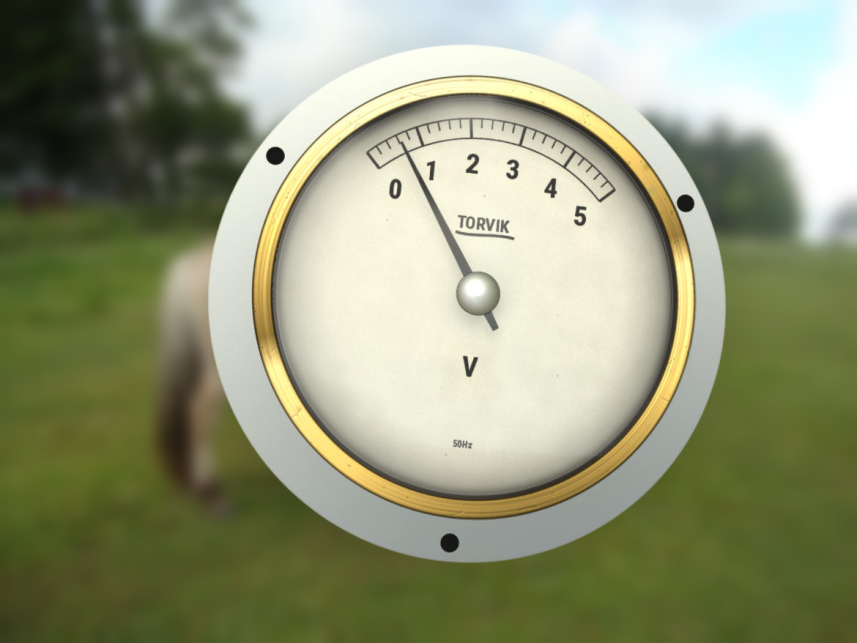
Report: value=0.6 unit=V
